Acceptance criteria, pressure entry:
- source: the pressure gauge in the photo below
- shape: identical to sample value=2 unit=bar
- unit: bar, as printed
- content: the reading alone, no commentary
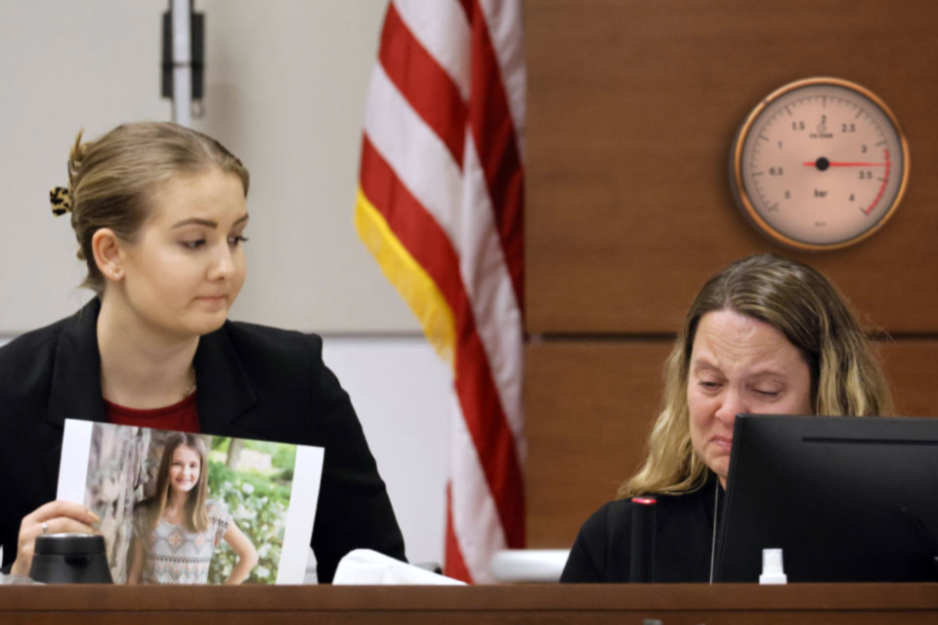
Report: value=3.3 unit=bar
